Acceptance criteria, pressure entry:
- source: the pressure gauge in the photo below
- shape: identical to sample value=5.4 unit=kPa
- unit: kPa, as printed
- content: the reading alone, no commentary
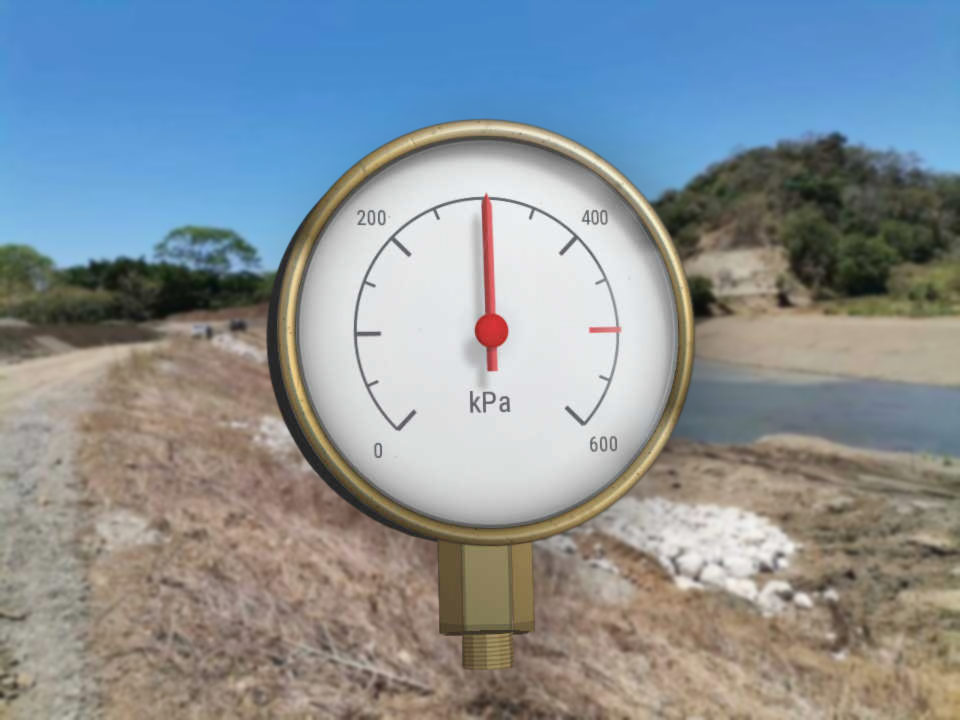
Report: value=300 unit=kPa
